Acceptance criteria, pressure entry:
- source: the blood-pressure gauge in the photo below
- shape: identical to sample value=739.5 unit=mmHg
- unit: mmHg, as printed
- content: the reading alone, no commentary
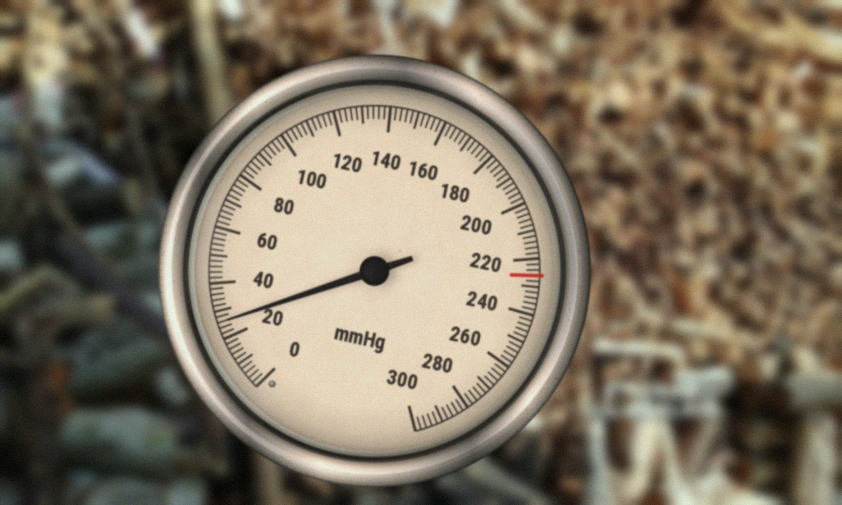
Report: value=26 unit=mmHg
